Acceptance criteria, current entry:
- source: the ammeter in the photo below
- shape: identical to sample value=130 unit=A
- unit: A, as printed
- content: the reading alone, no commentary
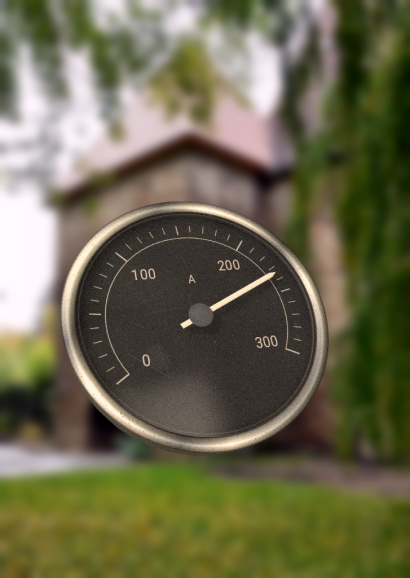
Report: value=235 unit=A
